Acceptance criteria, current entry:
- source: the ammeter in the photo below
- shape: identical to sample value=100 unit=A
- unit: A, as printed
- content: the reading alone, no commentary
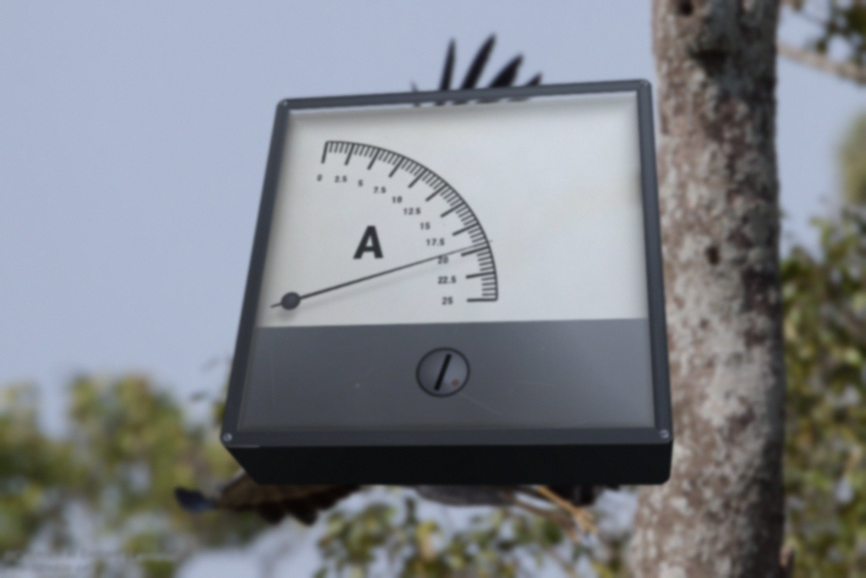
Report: value=20 unit=A
